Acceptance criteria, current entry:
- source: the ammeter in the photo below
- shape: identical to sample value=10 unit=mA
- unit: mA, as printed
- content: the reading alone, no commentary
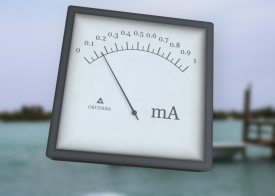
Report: value=0.15 unit=mA
